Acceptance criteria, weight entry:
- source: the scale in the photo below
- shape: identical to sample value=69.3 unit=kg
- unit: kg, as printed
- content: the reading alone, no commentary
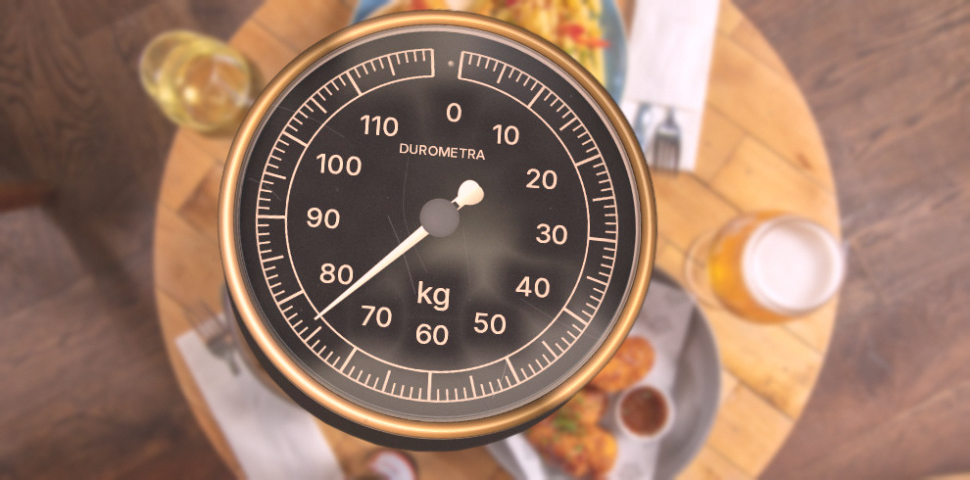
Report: value=76 unit=kg
